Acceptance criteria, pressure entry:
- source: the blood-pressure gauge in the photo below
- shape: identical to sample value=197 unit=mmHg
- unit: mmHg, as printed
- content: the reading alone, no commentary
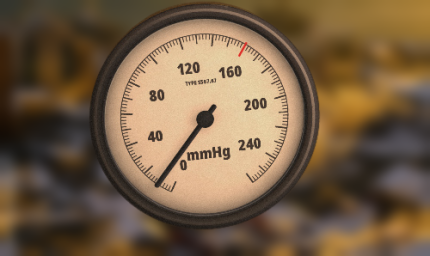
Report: value=10 unit=mmHg
